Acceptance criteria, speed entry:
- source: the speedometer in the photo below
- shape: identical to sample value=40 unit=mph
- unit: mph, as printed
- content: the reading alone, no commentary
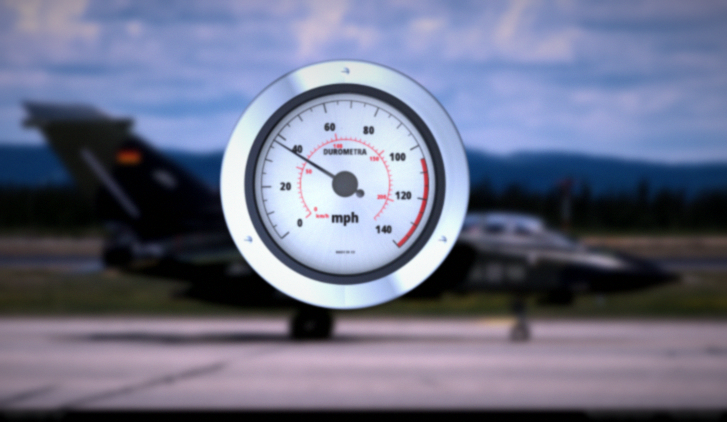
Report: value=37.5 unit=mph
